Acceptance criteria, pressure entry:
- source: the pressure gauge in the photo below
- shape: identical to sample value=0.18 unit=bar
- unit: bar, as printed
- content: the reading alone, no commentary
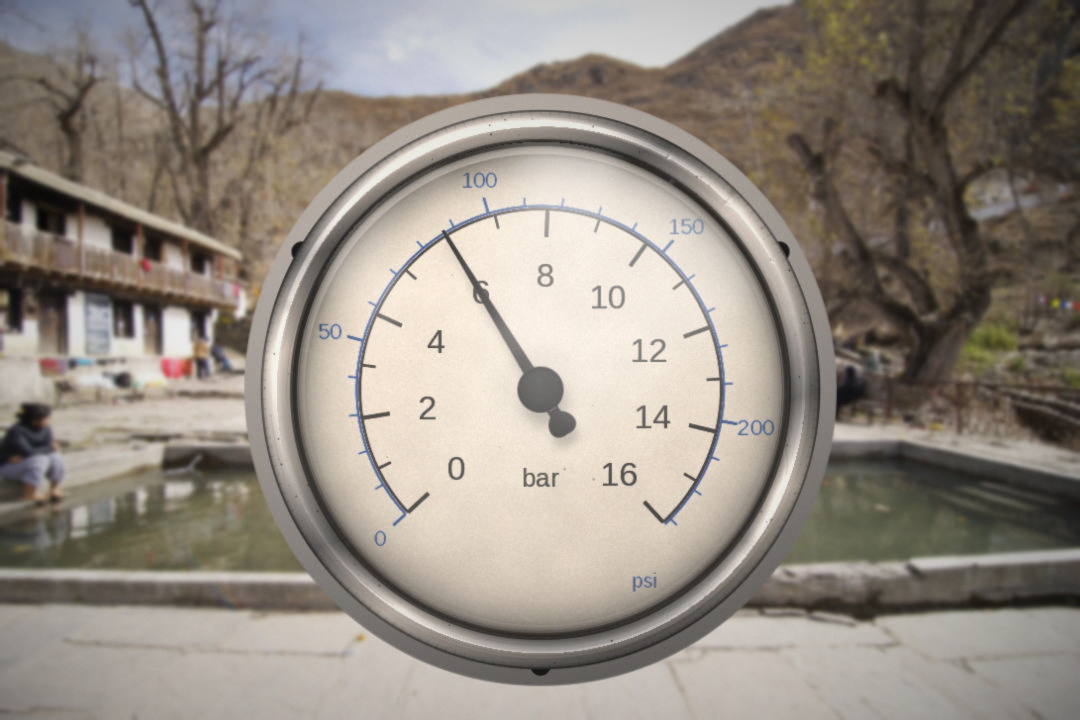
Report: value=6 unit=bar
